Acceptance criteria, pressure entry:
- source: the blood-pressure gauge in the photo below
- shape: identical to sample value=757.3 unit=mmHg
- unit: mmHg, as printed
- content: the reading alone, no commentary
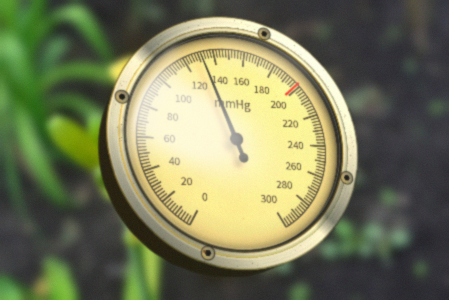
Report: value=130 unit=mmHg
